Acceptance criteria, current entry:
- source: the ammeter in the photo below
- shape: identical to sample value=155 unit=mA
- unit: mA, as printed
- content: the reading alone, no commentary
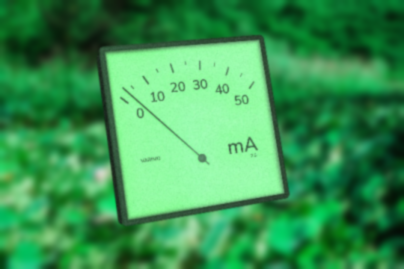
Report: value=2.5 unit=mA
